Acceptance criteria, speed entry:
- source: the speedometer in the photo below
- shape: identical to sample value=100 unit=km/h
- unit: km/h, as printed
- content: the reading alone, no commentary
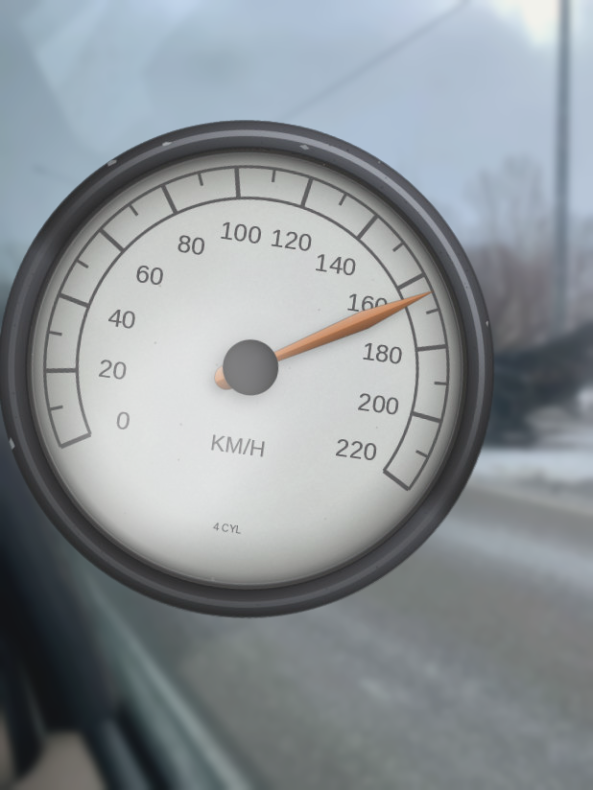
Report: value=165 unit=km/h
